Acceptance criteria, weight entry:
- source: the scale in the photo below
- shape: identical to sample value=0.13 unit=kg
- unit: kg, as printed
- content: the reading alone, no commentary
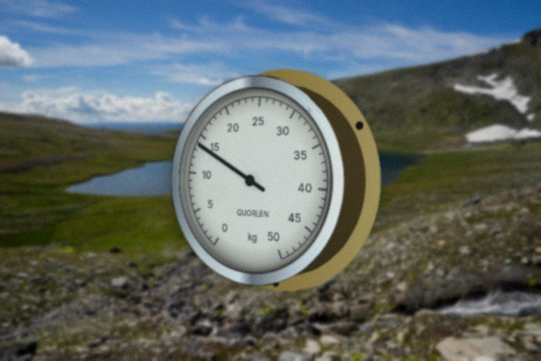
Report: value=14 unit=kg
